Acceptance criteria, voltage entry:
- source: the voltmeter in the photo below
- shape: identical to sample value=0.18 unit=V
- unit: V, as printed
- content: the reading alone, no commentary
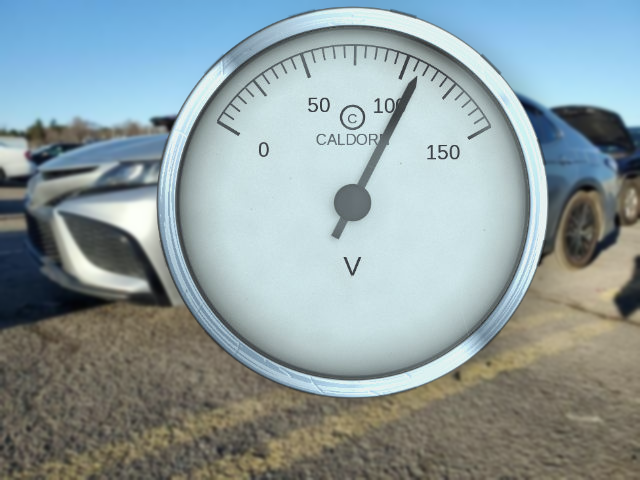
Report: value=107.5 unit=V
